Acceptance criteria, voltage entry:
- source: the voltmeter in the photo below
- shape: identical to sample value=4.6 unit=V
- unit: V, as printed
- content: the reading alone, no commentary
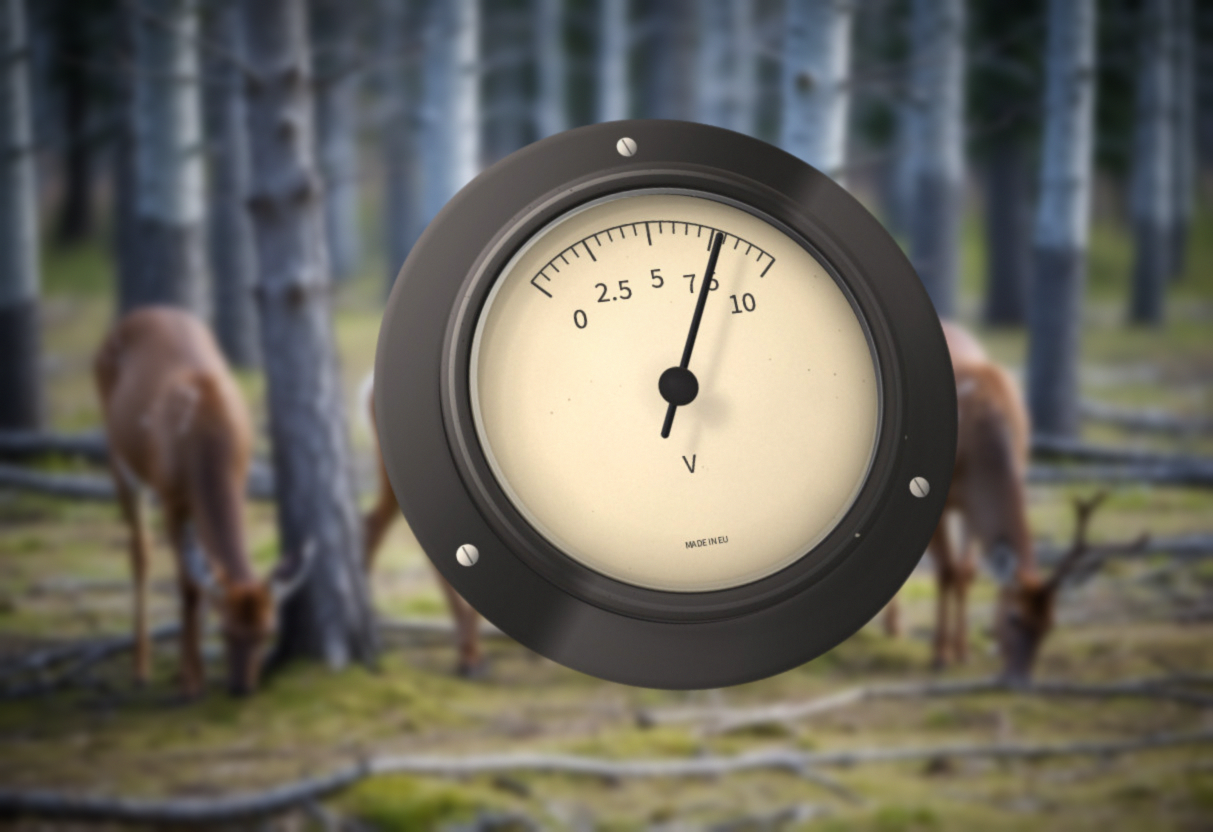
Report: value=7.75 unit=V
